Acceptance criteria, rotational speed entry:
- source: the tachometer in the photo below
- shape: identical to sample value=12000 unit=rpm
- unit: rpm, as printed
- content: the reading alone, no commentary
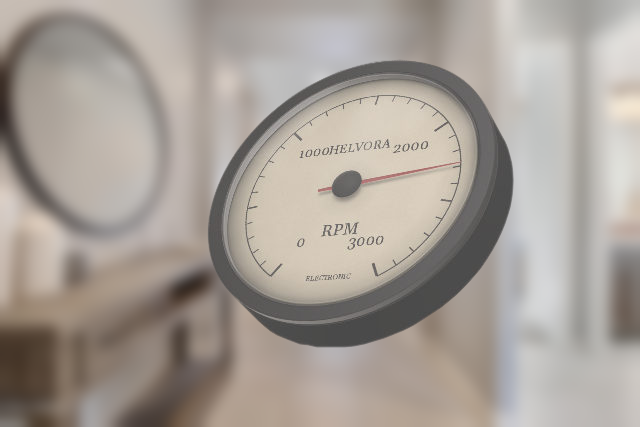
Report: value=2300 unit=rpm
